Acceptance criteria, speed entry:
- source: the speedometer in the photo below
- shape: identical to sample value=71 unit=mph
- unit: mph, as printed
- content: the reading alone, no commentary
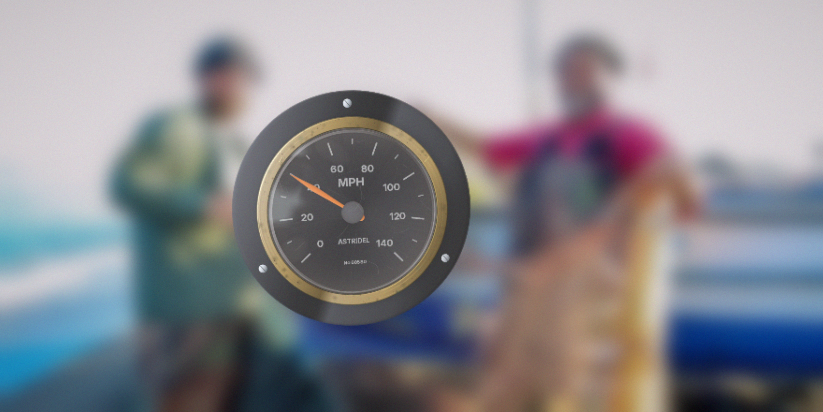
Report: value=40 unit=mph
